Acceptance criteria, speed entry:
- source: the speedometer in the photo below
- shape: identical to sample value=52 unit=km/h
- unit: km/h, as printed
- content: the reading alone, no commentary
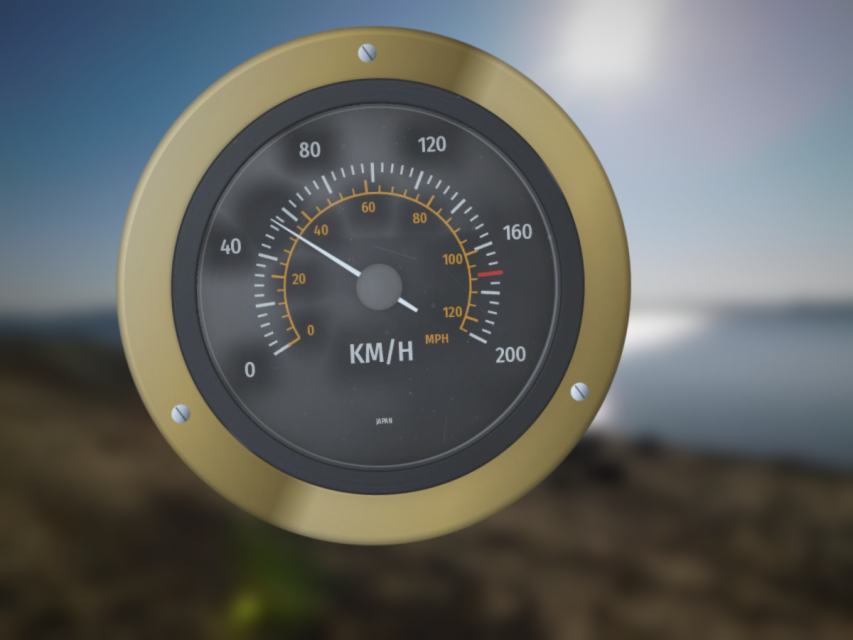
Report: value=54 unit=km/h
